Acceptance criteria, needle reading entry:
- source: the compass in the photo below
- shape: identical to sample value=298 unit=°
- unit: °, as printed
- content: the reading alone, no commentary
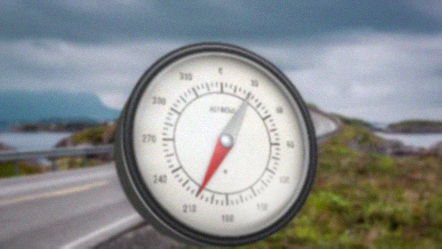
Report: value=210 unit=°
